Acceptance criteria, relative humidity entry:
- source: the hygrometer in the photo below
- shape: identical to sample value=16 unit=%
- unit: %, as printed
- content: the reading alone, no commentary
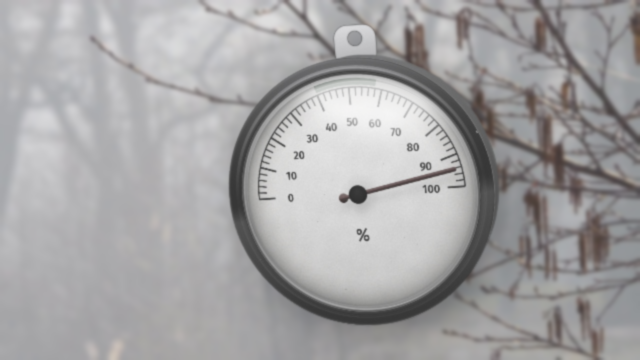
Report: value=94 unit=%
